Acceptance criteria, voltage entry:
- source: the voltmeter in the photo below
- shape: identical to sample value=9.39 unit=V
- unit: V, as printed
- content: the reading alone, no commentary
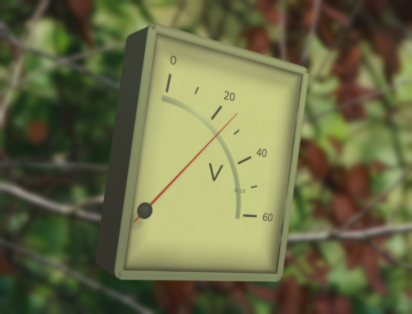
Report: value=25 unit=V
